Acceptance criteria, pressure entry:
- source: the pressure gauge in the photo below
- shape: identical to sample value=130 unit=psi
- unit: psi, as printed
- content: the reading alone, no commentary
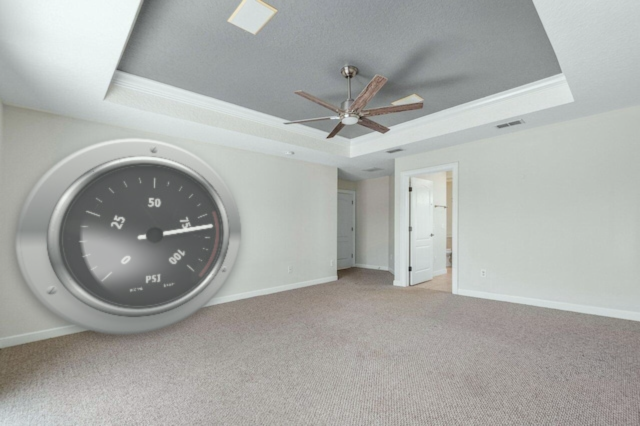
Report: value=80 unit=psi
